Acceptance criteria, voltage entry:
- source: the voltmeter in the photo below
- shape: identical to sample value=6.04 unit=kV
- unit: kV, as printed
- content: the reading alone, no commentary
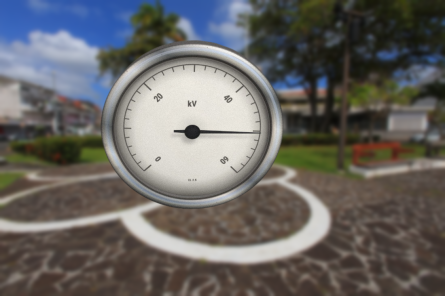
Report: value=50 unit=kV
